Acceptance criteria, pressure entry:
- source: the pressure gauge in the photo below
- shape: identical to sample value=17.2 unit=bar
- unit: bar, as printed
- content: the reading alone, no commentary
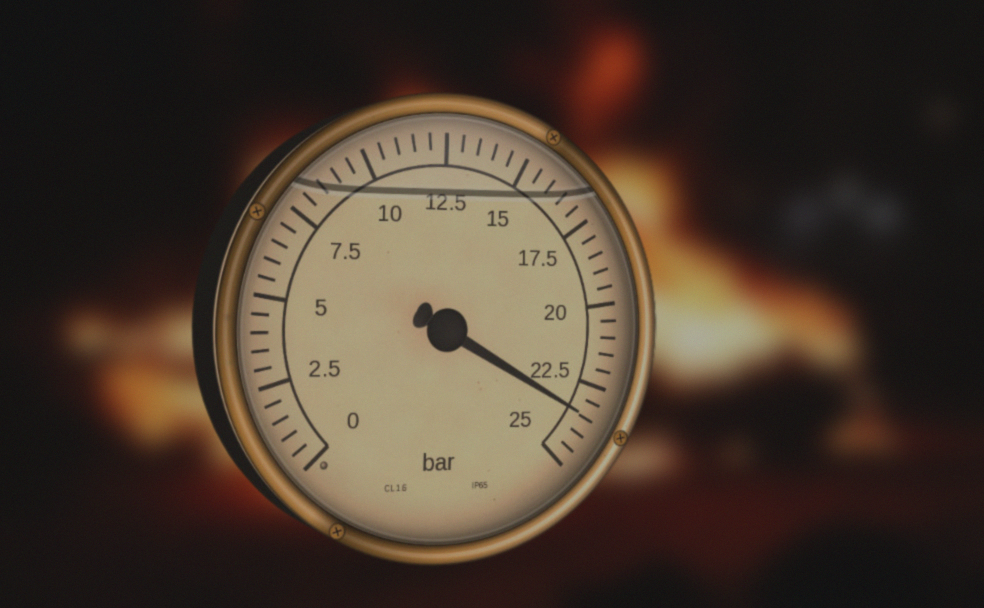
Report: value=23.5 unit=bar
